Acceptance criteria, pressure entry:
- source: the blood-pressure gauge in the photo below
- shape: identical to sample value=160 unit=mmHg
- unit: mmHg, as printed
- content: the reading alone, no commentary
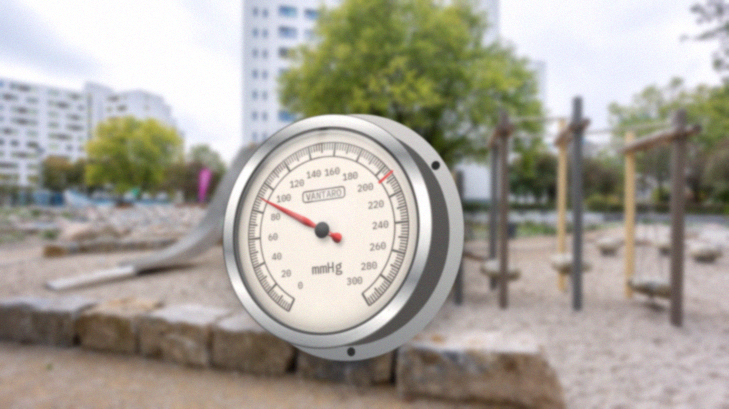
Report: value=90 unit=mmHg
